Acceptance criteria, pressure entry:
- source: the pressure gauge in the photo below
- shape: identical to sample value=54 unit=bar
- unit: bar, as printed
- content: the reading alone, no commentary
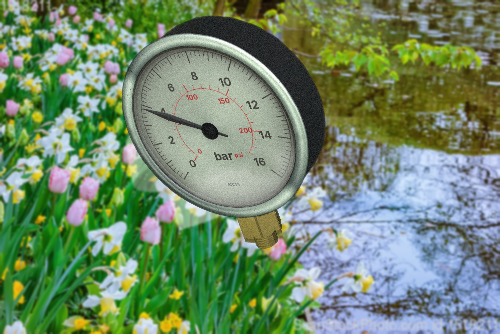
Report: value=4 unit=bar
